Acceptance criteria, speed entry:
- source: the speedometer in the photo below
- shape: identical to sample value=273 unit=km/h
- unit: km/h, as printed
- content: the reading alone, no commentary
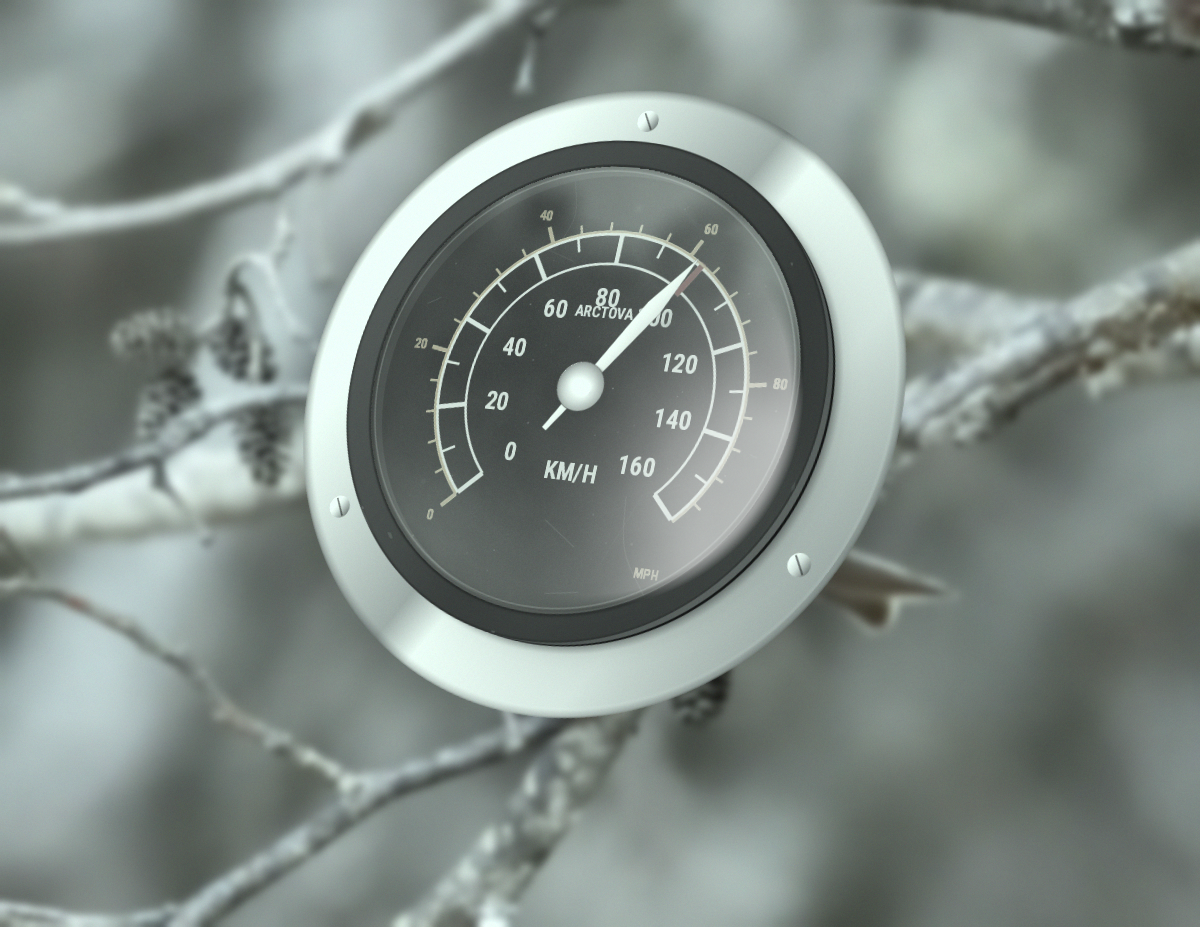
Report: value=100 unit=km/h
